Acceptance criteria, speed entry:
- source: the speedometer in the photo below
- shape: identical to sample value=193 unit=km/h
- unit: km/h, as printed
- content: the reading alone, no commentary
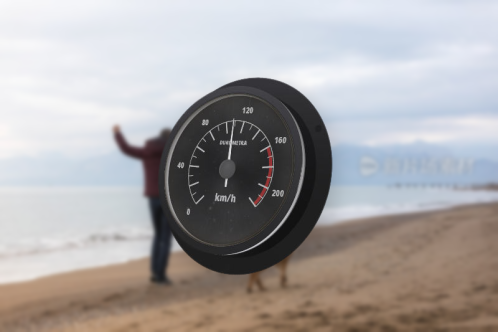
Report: value=110 unit=km/h
